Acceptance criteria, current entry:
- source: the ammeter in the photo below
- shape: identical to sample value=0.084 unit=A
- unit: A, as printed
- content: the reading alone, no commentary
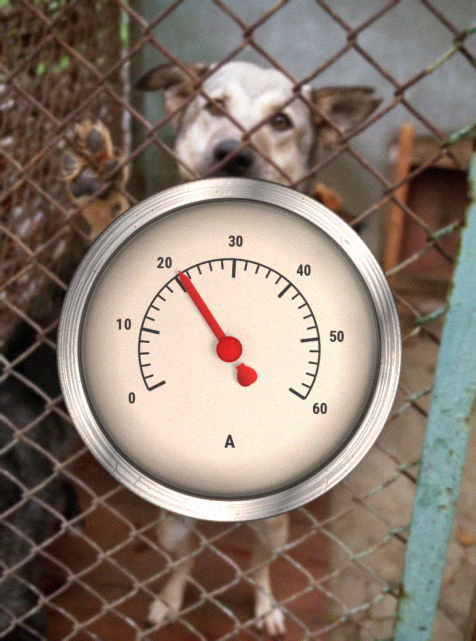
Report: value=21 unit=A
